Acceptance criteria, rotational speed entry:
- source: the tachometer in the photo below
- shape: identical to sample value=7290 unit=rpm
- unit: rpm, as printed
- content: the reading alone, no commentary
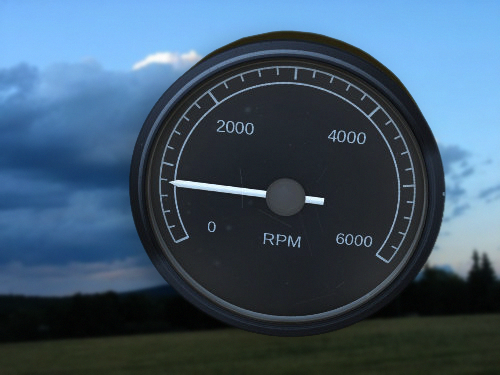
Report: value=800 unit=rpm
